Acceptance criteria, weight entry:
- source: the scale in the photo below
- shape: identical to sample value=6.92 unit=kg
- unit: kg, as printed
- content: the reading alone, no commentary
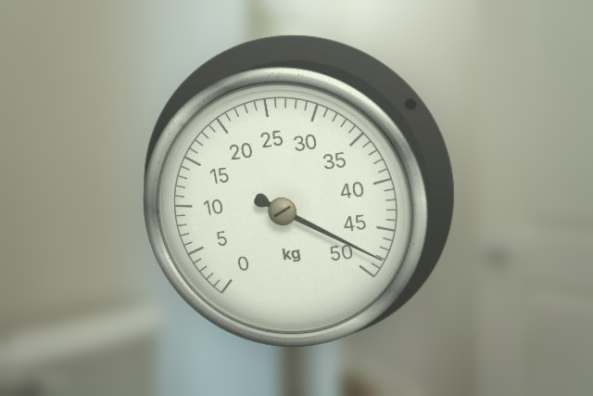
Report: value=48 unit=kg
